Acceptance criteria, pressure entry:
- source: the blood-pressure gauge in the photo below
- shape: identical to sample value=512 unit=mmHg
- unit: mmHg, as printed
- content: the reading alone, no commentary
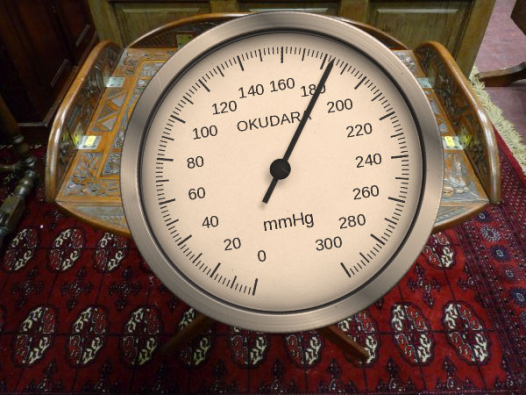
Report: value=184 unit=mmHg
